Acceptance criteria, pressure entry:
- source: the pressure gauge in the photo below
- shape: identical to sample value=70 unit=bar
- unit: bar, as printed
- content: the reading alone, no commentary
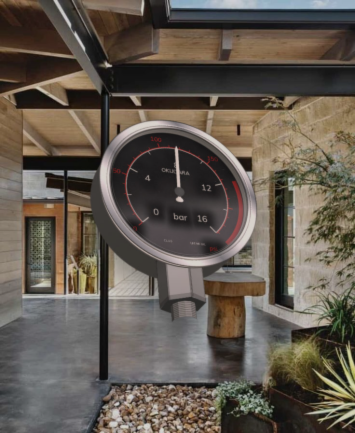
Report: value=8 unit=bar
